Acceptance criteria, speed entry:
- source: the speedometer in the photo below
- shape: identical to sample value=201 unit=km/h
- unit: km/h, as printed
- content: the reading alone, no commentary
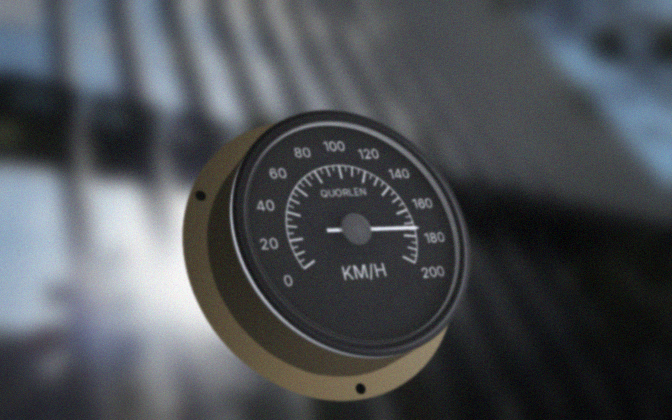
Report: value=175 unit=km/h
